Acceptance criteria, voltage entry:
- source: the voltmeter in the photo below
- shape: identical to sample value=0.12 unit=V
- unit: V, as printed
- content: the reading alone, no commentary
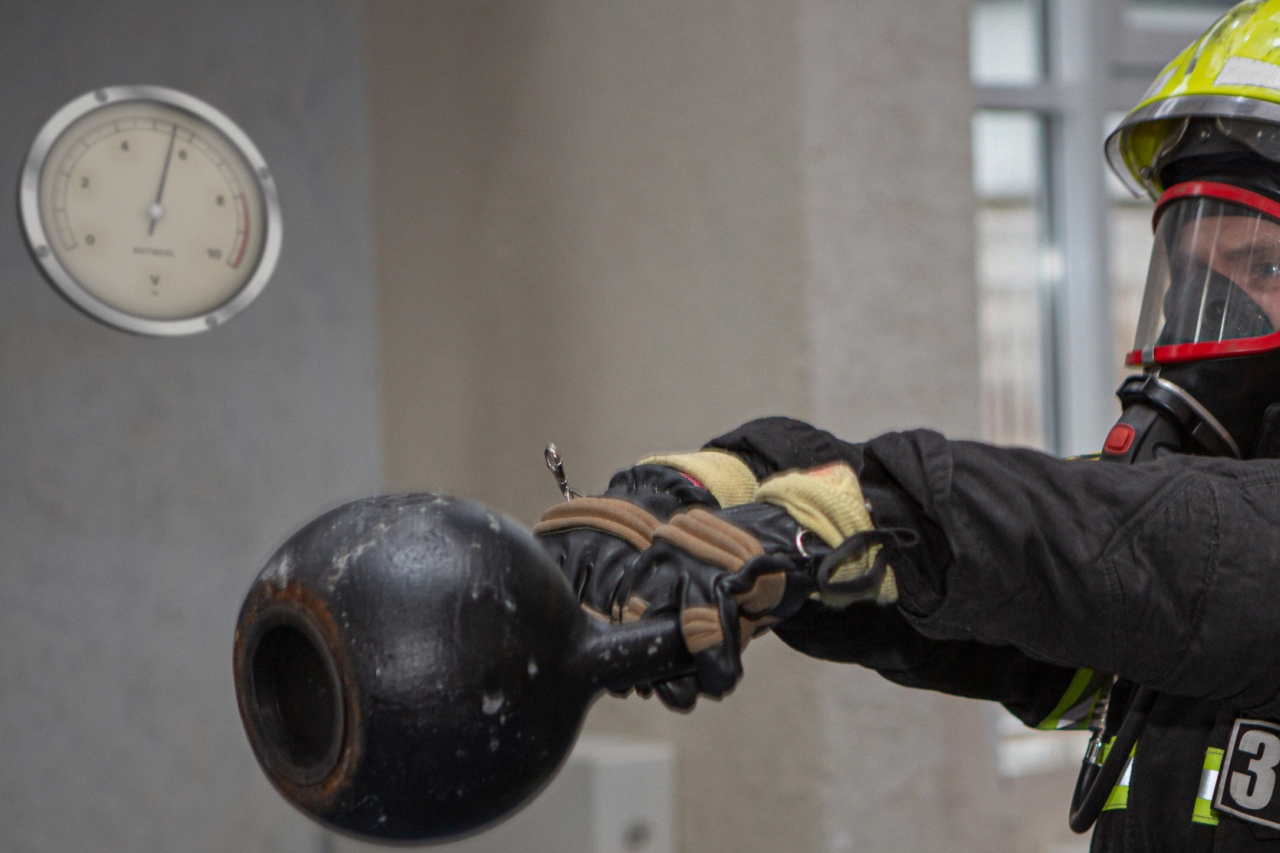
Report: value=5.5 unit=V
